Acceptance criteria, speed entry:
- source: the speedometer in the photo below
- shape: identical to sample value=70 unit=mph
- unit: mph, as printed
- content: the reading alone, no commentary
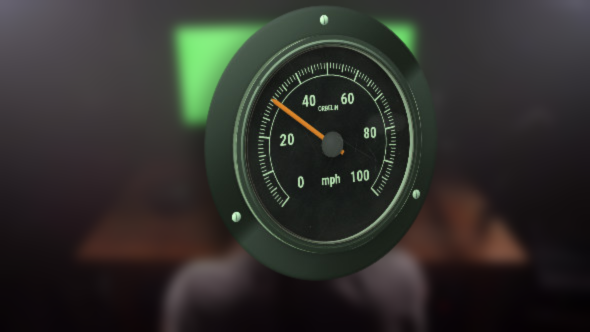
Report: value=30 unit=mph
